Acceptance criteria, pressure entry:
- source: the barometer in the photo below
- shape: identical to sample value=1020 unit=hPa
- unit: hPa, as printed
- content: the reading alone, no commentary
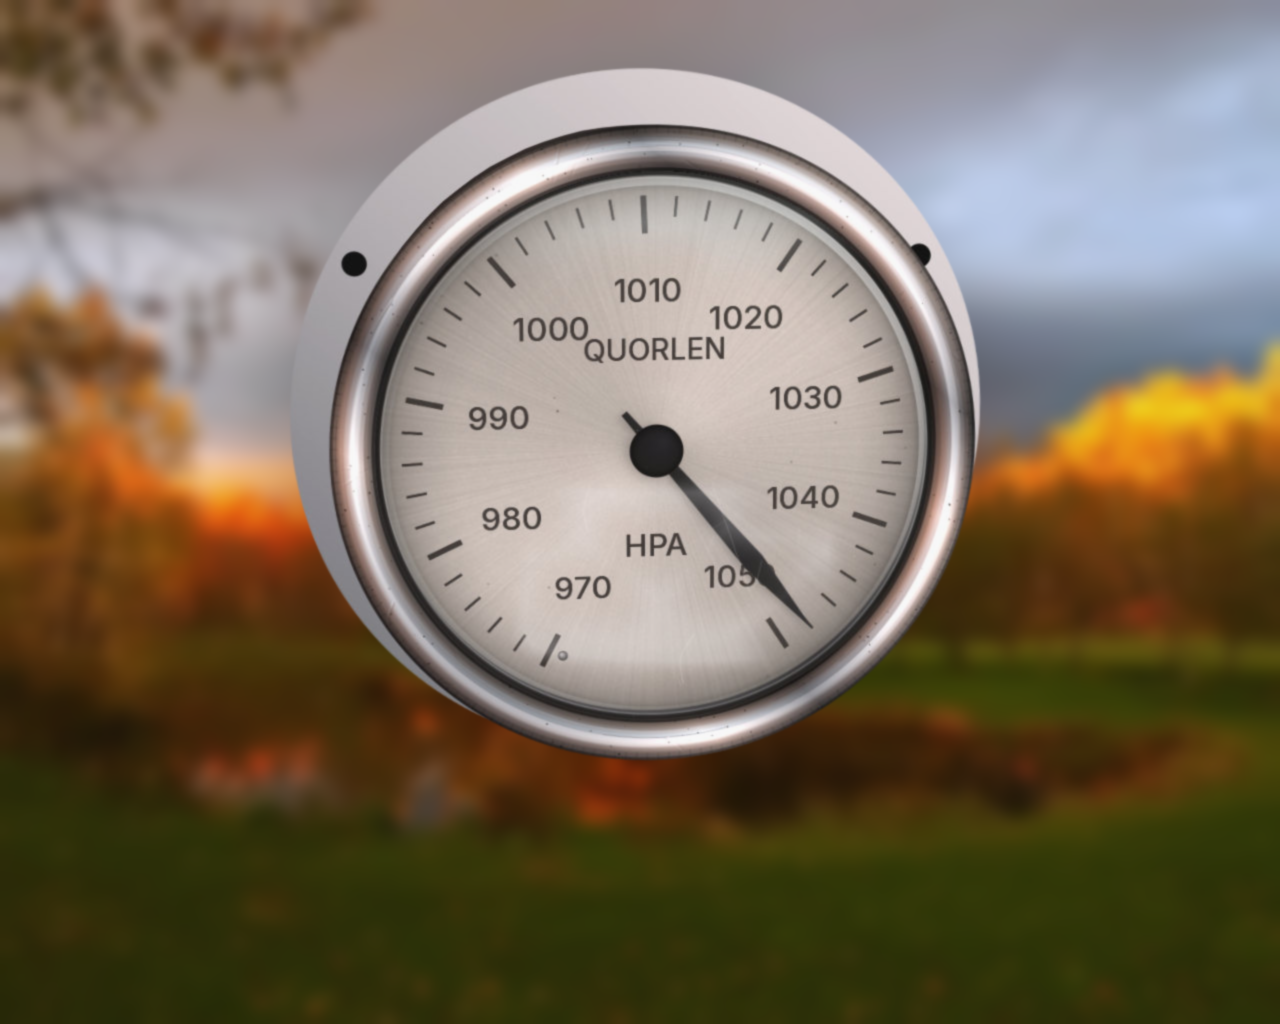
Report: value=1048 unit=hPa
